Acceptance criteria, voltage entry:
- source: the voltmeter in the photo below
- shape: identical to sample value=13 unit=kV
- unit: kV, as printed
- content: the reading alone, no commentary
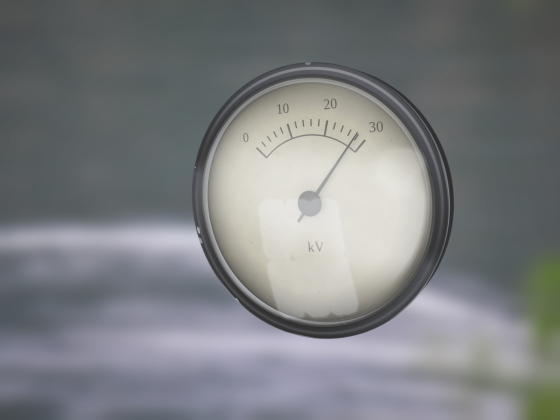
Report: value=28 unit=kV
